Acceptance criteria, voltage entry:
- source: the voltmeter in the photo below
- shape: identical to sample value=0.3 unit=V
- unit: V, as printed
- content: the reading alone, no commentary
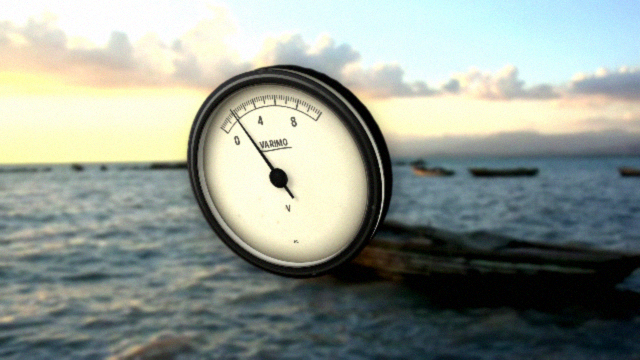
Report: value=2 unit=V
